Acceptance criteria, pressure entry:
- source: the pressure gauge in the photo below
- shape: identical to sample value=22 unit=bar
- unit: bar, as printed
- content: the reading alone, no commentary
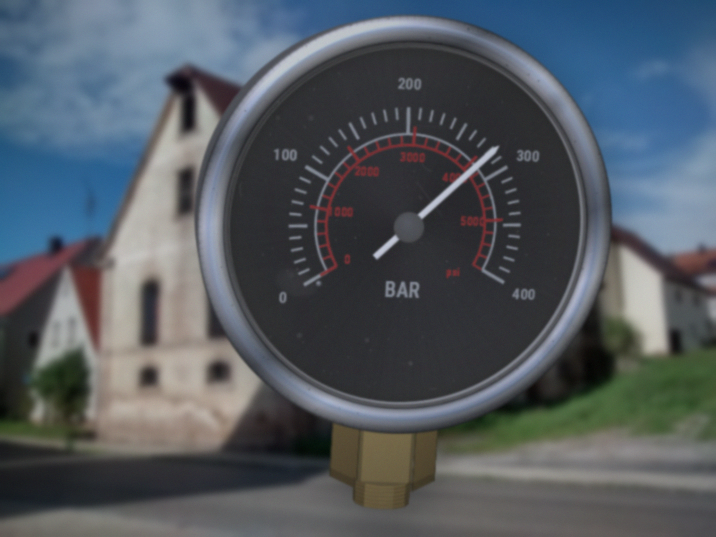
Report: value=280 unit=bar
